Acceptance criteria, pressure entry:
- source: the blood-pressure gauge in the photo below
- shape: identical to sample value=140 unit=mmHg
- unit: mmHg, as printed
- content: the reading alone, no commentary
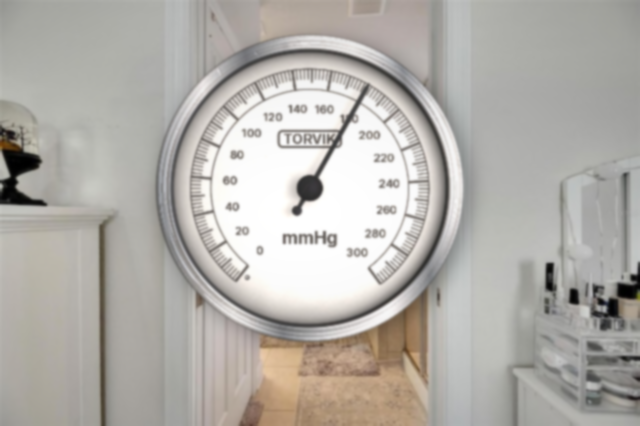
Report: value=180 unit=mmHg
